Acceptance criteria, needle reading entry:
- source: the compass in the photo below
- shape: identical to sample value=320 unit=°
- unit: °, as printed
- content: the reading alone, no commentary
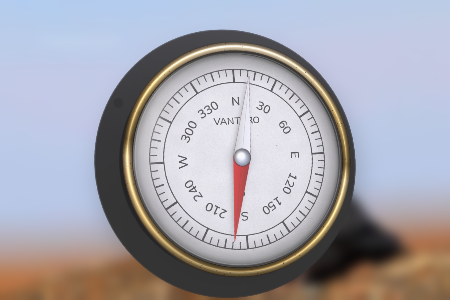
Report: value=190 unit=°
